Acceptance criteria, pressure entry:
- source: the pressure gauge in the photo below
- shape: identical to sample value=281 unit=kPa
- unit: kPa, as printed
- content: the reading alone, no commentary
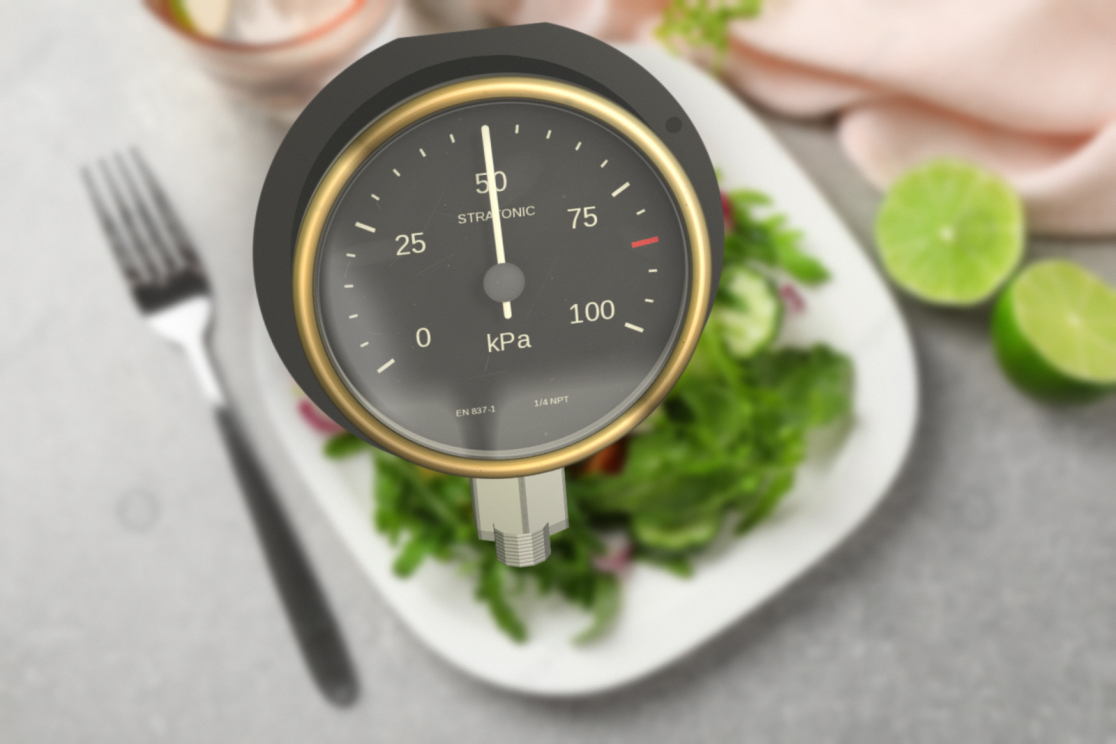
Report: value=50 unit=kPa
